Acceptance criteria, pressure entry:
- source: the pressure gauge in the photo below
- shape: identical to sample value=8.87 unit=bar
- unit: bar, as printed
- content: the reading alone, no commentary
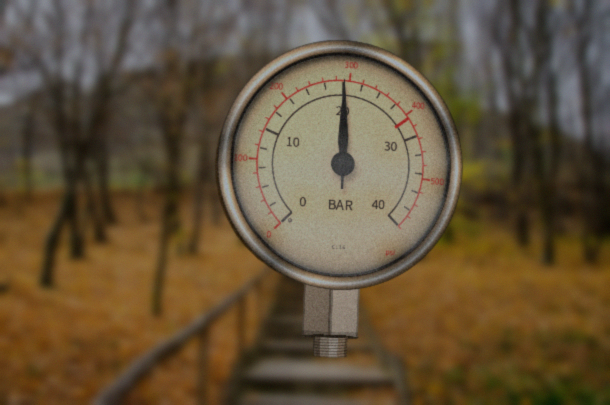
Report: value=20 unit=bar
